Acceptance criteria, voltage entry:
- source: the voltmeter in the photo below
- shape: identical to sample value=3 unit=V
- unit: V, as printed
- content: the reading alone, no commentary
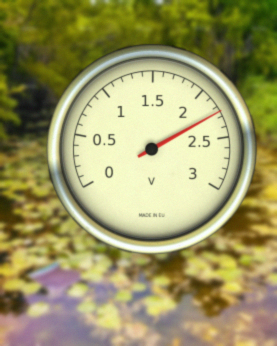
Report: value=2.25 unit=V
